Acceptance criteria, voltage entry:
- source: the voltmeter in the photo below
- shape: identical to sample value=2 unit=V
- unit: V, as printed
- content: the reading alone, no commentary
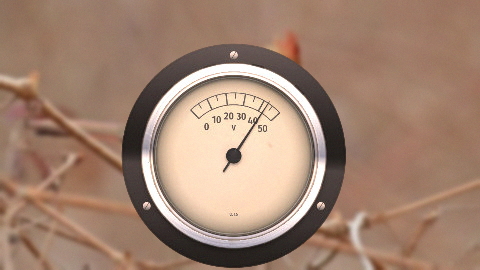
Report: value=42.5 unit=V
